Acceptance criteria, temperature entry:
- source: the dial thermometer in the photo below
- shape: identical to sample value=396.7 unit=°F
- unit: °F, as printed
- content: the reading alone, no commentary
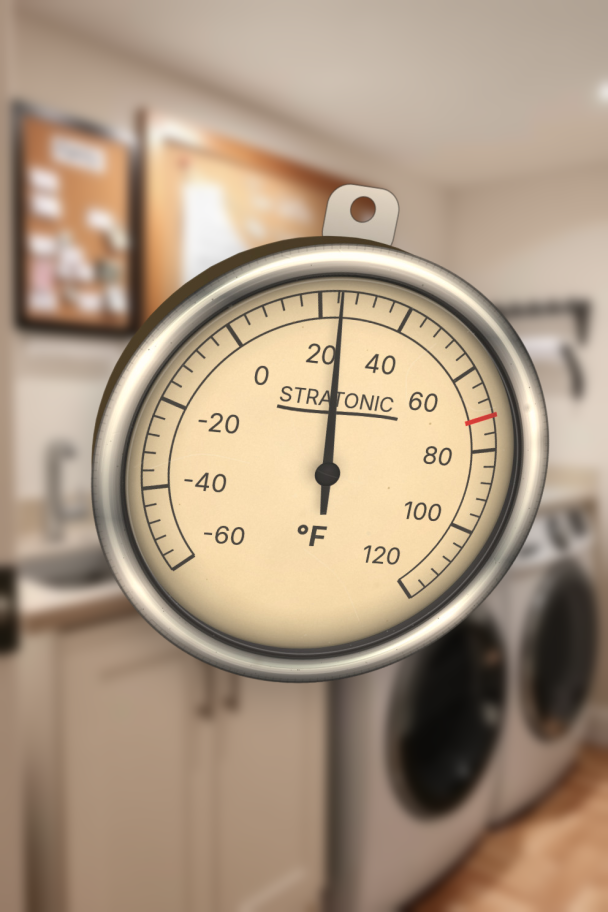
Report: value=24 unit=°F
